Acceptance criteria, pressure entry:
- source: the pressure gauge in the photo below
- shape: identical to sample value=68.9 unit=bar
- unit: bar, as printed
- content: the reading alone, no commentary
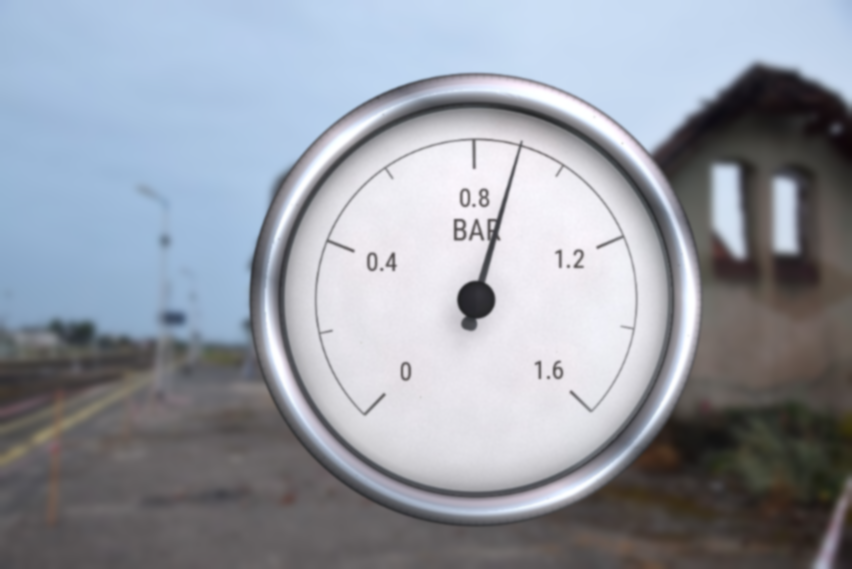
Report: value=0.9 unit=bar
